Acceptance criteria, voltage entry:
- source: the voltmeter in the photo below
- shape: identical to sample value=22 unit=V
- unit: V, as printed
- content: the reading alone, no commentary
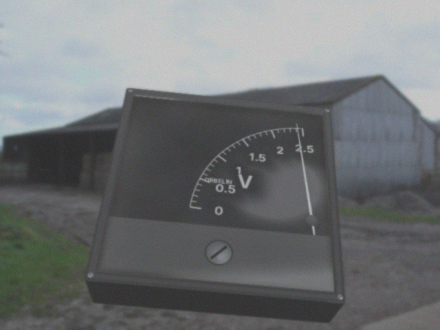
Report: value=2.4 unit=V
